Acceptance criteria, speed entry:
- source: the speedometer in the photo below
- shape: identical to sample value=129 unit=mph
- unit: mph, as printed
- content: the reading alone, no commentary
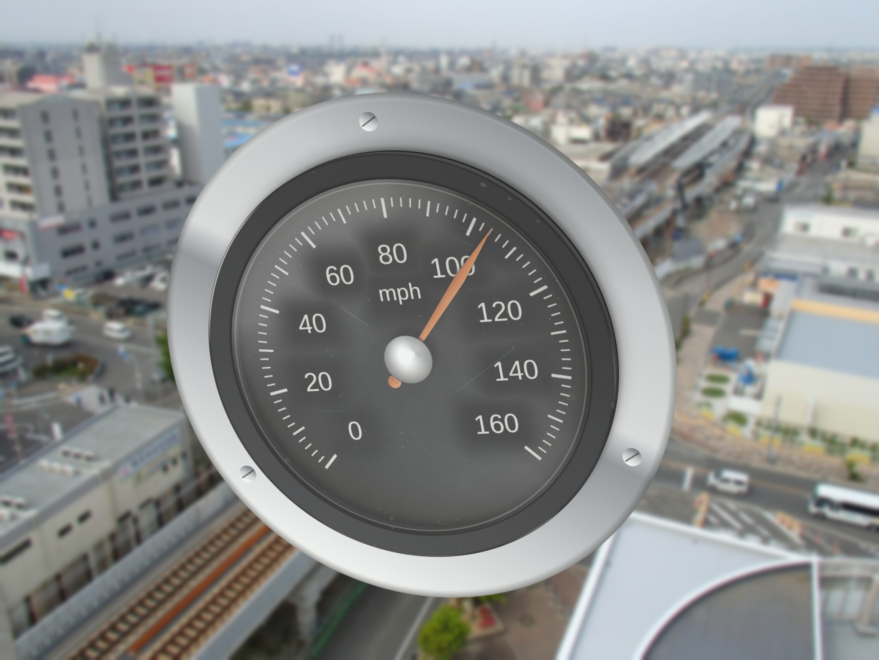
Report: value=104 unit=mph
